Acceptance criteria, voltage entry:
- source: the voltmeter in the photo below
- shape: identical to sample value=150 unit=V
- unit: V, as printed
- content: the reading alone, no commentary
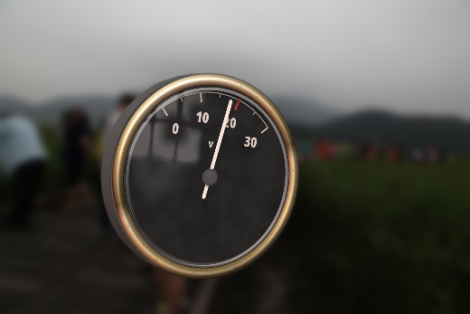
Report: value=17.5 unit=V
